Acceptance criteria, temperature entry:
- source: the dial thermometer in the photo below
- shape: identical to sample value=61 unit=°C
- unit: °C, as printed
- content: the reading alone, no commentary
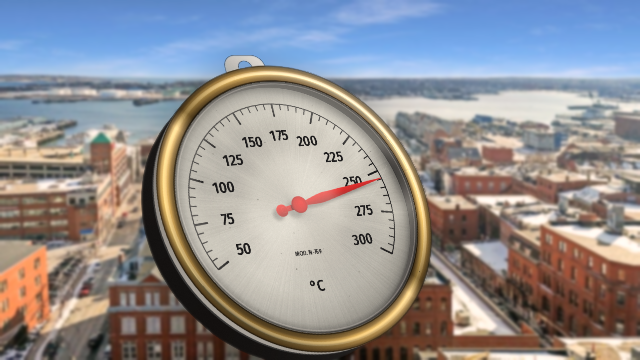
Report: value=255 unit=°C
